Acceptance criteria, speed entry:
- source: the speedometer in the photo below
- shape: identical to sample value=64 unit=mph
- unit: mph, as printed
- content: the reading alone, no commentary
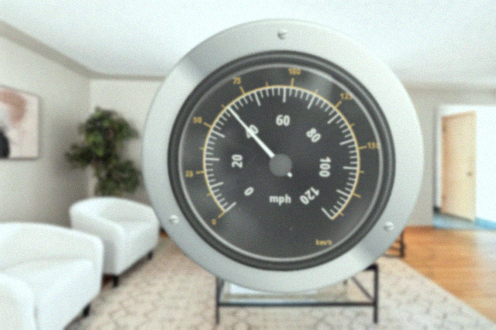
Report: value=40 unit=mph
